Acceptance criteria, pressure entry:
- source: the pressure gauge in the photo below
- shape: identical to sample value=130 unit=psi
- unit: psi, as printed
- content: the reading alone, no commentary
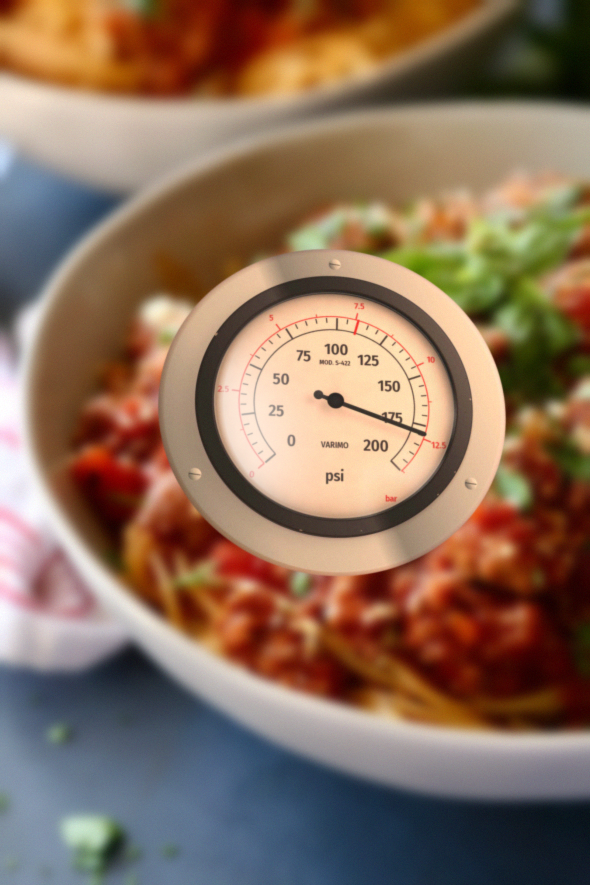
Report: value=180 unit=psi
